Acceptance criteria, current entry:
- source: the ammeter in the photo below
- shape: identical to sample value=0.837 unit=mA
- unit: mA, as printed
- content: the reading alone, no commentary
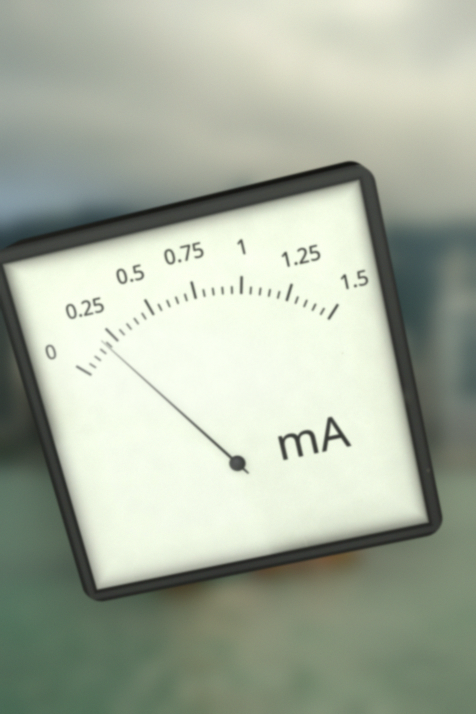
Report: value=0.2 unit=mA
